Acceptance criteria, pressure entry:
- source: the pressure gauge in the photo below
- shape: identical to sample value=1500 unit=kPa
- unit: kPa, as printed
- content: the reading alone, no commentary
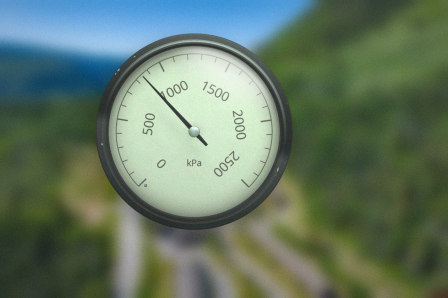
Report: value=850 unit=kPa
